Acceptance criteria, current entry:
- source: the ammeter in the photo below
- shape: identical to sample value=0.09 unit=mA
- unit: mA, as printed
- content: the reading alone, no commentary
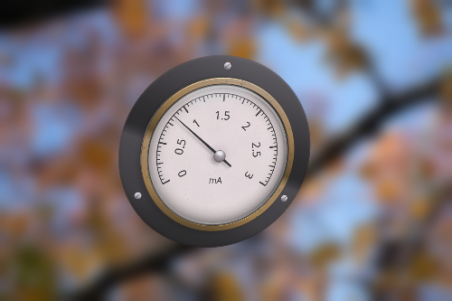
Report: value=0.85 unit=mA
